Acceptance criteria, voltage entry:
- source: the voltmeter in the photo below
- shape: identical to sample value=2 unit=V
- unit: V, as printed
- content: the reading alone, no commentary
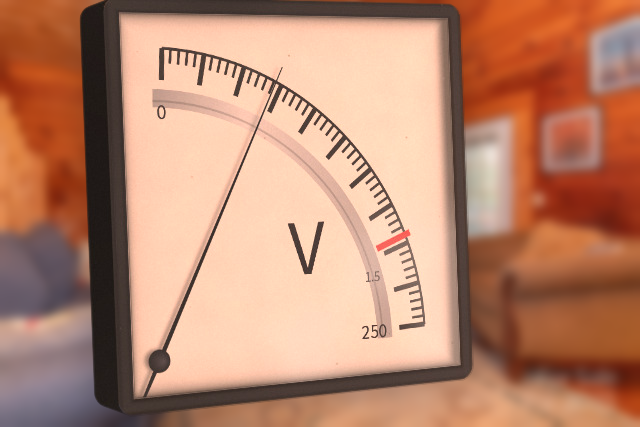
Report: value=70 unit=V
